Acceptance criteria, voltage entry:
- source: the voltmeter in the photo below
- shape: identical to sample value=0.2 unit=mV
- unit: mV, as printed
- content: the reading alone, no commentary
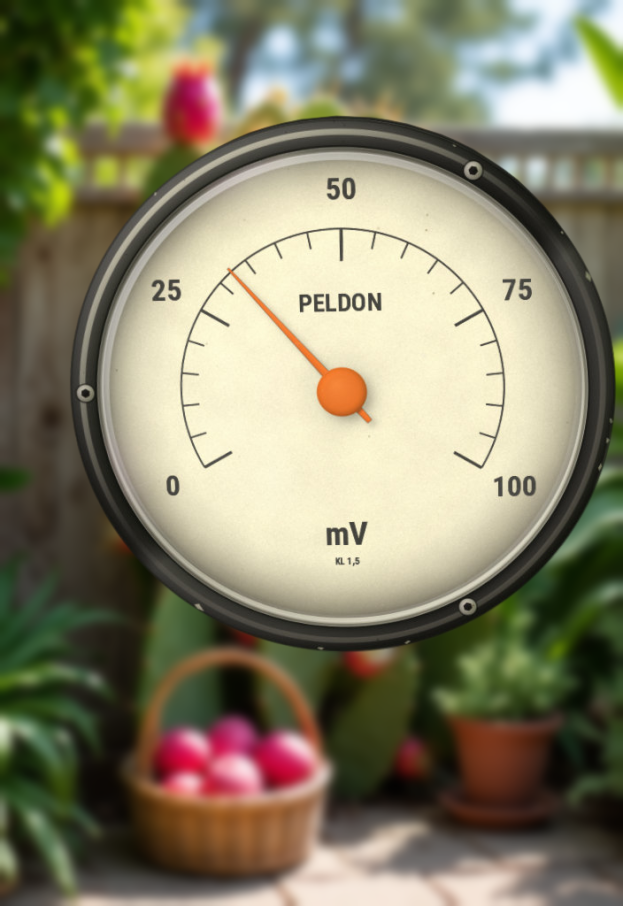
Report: value=32.5 unit=mV
